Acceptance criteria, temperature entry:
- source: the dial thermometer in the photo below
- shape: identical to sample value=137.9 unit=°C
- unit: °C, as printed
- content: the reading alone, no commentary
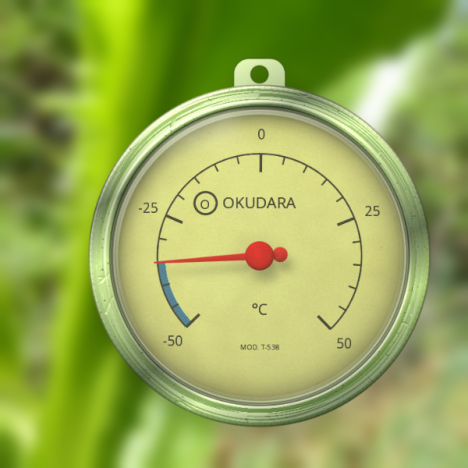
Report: value=-35 unit=°C
